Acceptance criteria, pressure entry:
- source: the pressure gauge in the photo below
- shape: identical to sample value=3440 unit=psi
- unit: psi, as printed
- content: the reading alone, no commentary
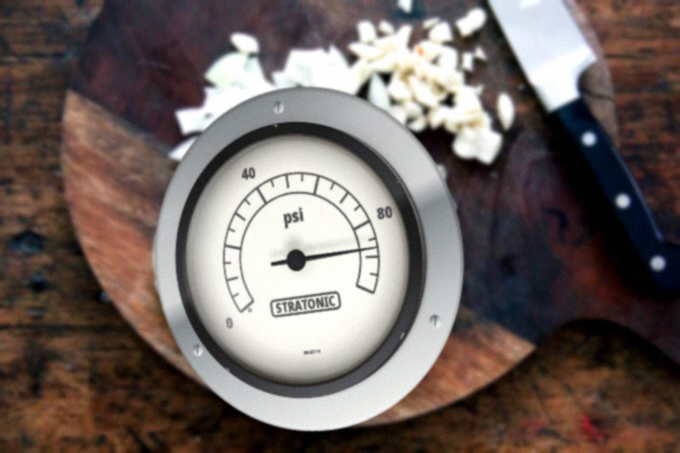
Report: value=87.5 unit=psi
